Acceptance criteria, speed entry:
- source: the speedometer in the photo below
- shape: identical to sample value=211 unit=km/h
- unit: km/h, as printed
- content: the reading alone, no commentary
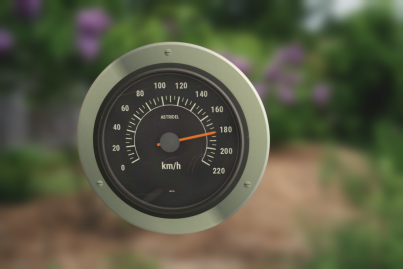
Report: value=180 unit=km/h
